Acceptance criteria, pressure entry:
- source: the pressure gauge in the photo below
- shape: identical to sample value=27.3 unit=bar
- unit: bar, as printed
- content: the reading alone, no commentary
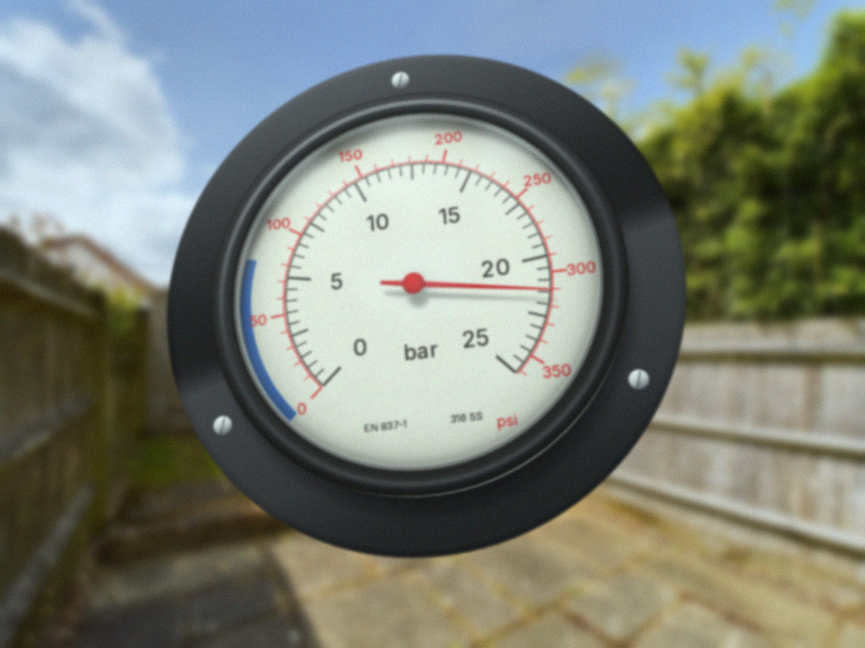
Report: value=21.5 unit=bar
